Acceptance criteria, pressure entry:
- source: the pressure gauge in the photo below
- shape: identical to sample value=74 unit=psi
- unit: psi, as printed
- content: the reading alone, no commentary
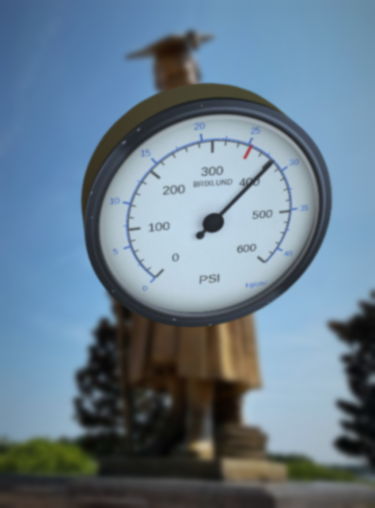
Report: value=400 unit=psi
